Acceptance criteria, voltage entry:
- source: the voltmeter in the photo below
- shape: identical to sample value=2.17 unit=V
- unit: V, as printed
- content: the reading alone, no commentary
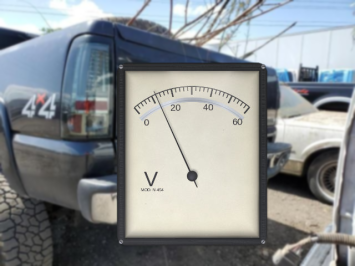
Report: value=12 unit=V
